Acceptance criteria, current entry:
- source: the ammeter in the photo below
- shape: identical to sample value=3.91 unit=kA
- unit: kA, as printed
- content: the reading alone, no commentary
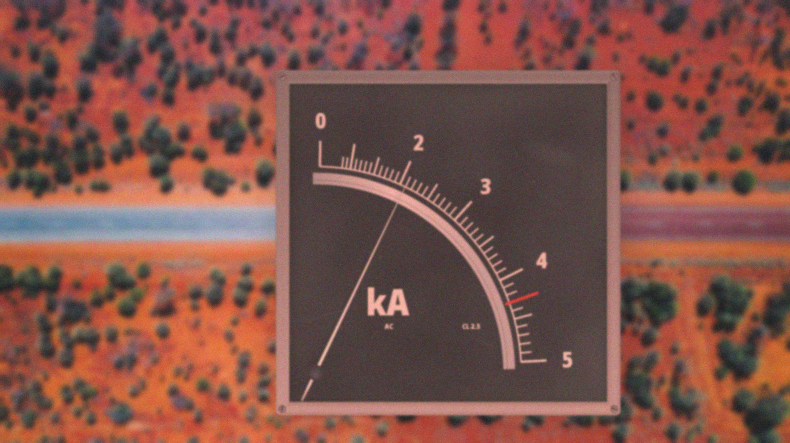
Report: value=2.1 unit=kA
